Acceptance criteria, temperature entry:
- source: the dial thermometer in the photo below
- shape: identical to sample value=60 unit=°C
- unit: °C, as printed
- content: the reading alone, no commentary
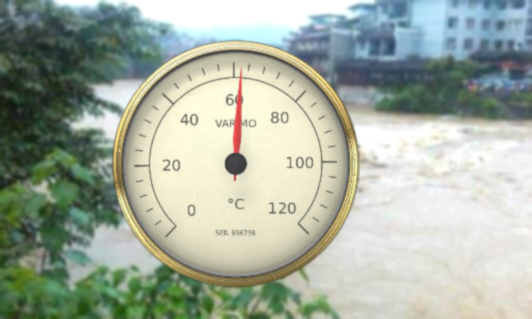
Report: value=62 unit=°C
